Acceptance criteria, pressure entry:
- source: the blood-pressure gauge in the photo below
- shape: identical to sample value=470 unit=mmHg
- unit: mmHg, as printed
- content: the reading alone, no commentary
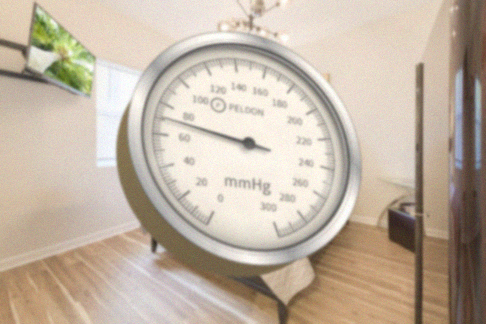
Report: value=70 unit=mmHg
